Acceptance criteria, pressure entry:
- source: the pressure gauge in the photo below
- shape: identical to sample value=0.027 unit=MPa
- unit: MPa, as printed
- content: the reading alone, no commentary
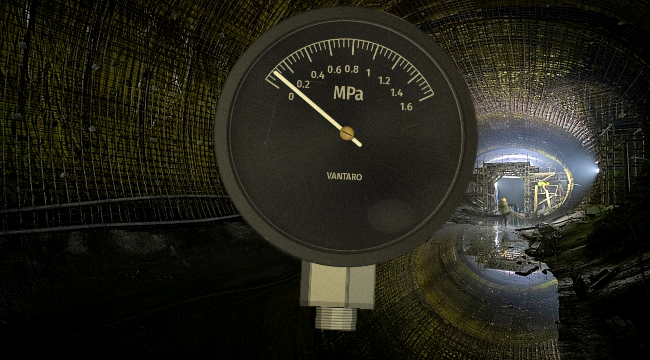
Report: value=0.08 unit=MPa
